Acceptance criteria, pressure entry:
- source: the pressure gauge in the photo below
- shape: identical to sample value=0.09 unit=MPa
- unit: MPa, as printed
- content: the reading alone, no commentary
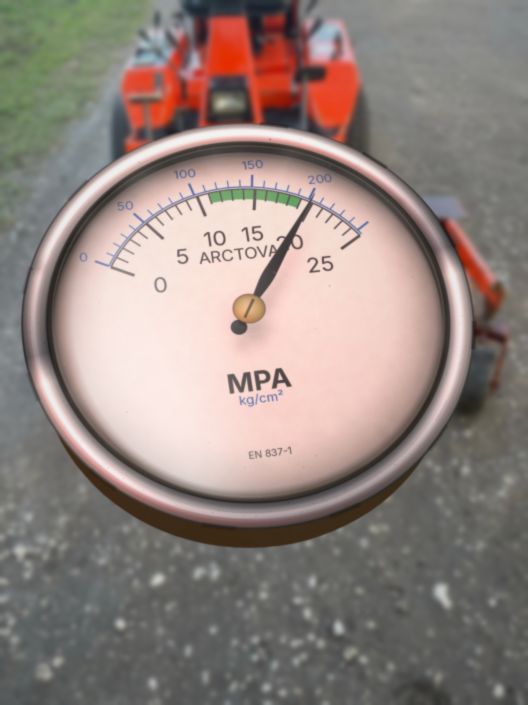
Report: value=20 unit=MPa
